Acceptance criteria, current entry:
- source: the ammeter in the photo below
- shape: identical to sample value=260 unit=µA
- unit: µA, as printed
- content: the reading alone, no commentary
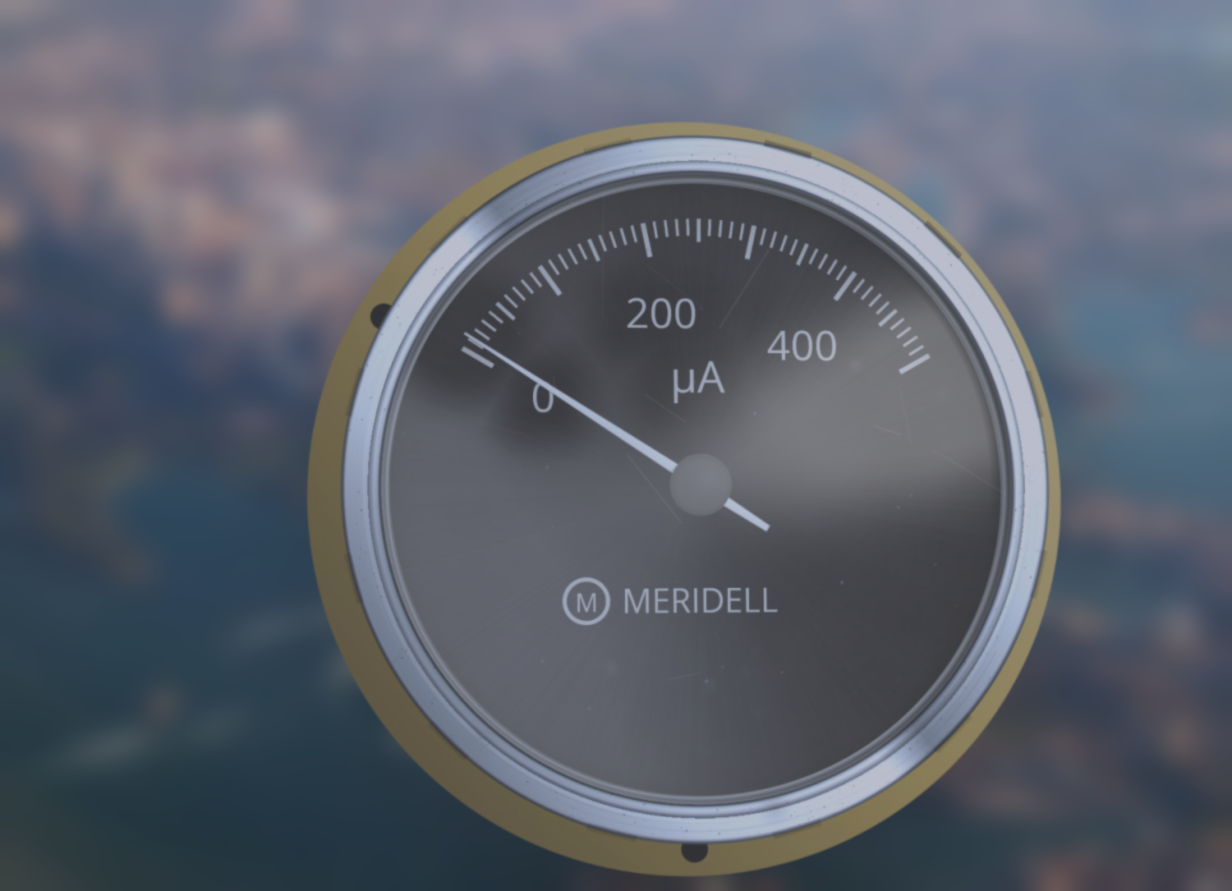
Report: value=10 unit=µA
